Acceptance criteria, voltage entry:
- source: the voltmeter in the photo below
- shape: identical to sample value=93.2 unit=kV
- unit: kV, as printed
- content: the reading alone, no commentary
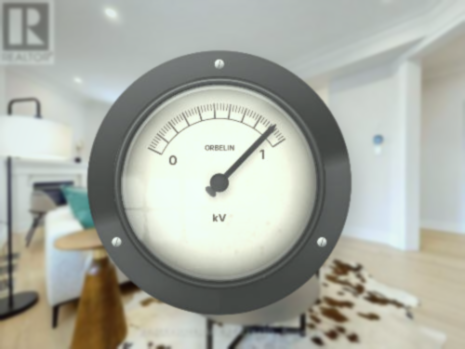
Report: value=0.9 unit=kV
